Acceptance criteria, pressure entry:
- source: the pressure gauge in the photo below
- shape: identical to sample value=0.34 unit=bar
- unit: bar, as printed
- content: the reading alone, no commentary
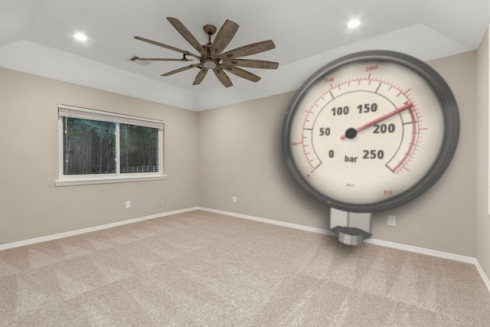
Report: value=185 unit=bar
